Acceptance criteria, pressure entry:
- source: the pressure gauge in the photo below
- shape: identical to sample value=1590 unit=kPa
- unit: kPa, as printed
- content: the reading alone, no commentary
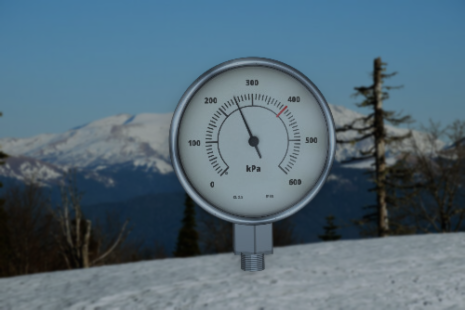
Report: value=250 unit=kPa
